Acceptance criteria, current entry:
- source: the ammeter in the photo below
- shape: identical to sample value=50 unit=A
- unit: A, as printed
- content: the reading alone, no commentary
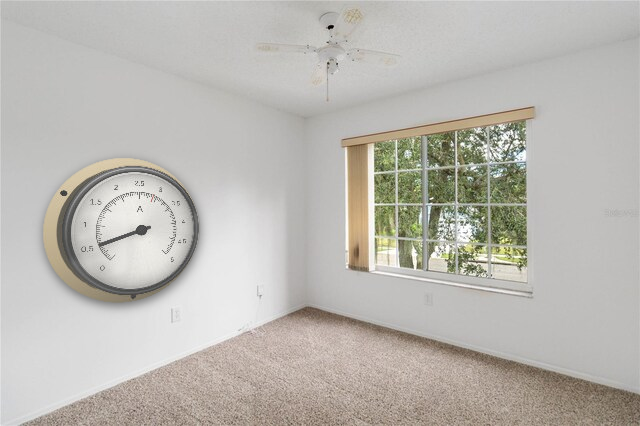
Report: value=0.5 unit=A
